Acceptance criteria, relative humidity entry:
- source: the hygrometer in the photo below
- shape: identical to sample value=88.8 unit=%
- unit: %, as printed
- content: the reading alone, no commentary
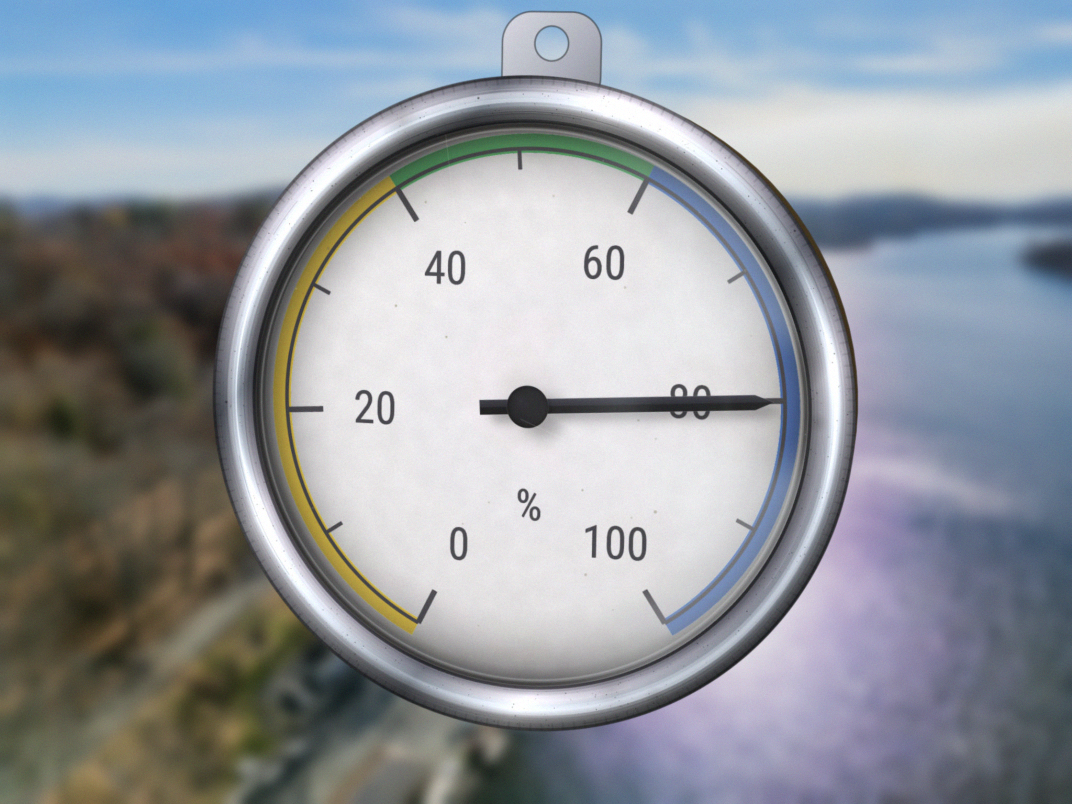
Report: value=80 unit=%
